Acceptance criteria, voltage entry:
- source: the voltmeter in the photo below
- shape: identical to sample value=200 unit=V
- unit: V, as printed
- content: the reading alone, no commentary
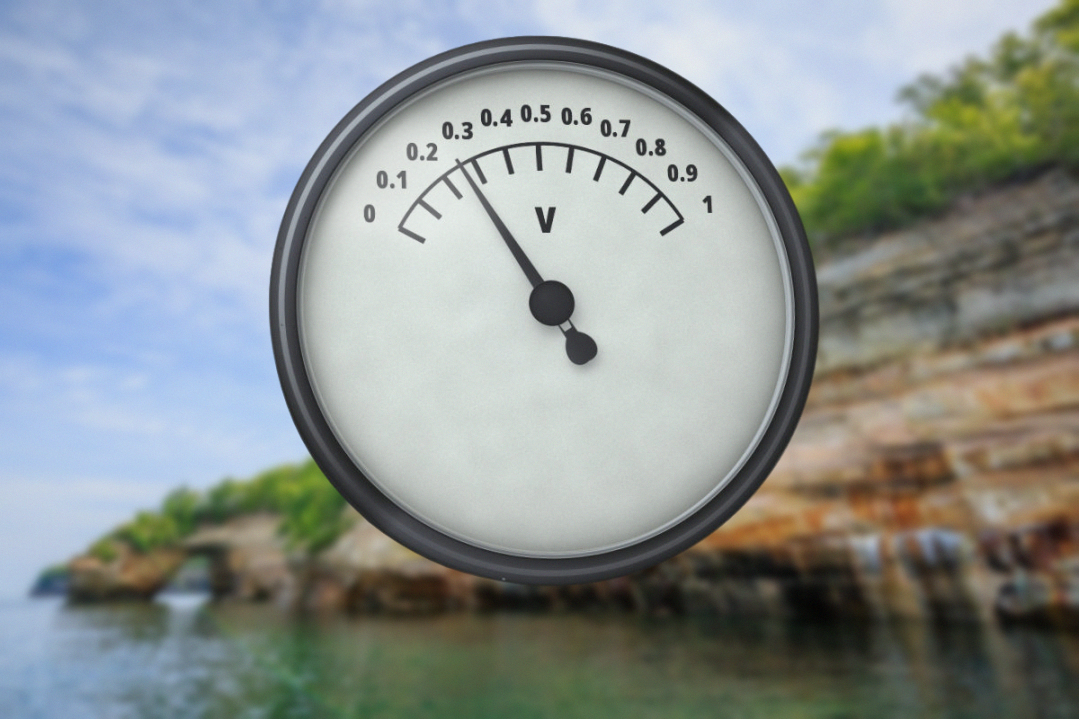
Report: value=0.25 unit=V
